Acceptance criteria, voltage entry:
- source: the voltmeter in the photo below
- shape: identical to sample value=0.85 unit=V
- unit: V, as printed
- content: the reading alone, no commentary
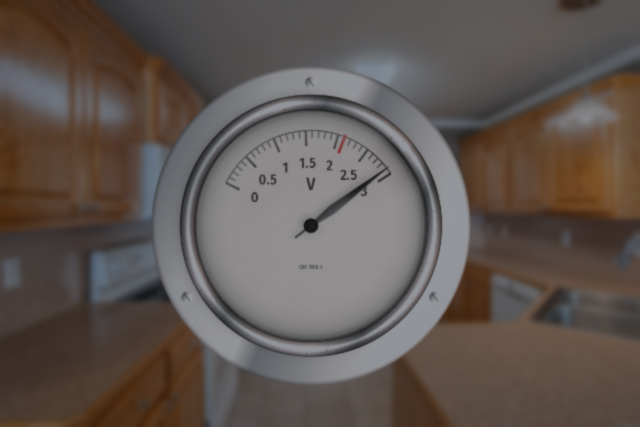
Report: value=2.9 unit=V
